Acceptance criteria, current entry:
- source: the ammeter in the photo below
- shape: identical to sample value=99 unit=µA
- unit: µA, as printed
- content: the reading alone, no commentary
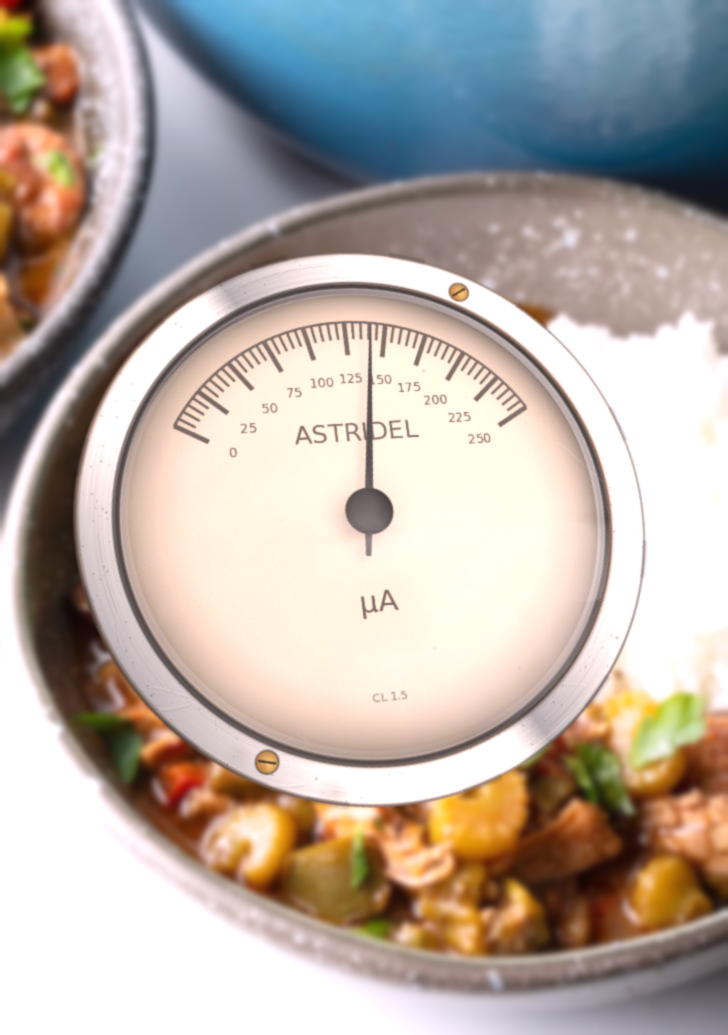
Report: value=140 unit=µA
